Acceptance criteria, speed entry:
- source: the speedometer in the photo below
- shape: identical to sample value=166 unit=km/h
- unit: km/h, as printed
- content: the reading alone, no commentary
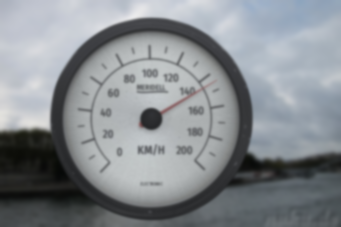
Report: value=145 unit=km/h
